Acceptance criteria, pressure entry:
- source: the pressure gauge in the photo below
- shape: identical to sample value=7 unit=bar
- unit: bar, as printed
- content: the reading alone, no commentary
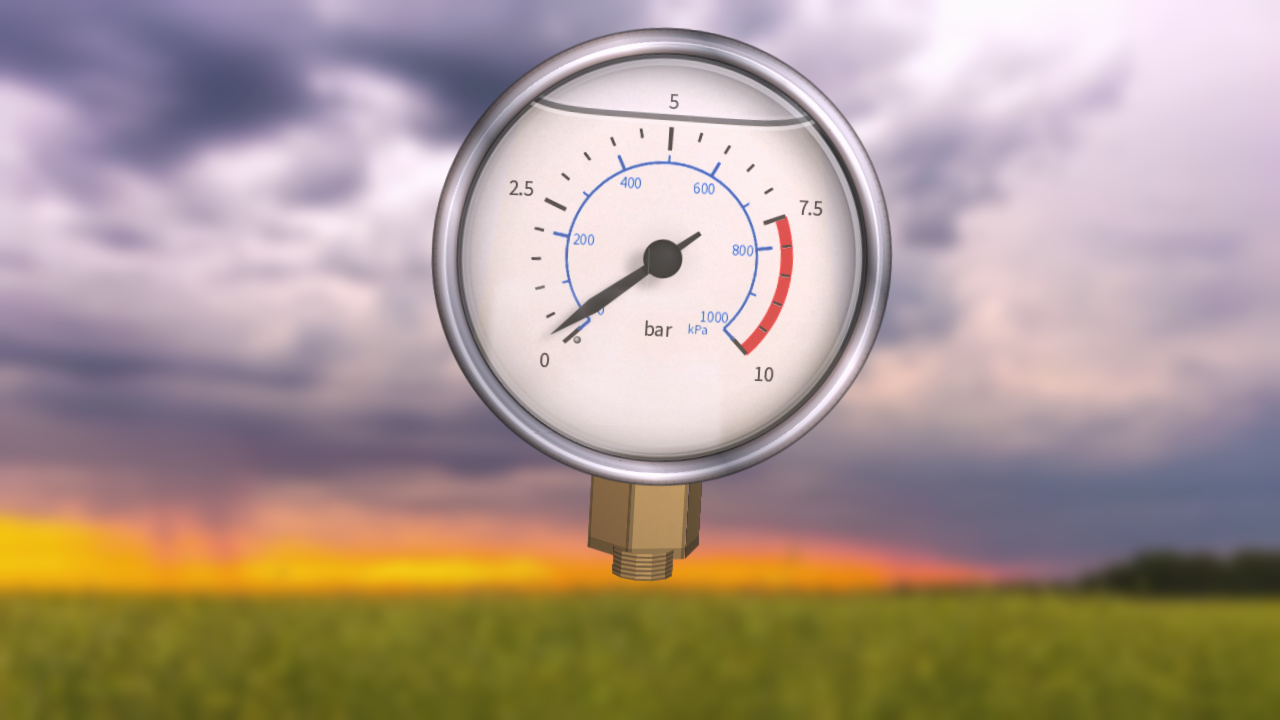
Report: value=0.25 unit=bar
